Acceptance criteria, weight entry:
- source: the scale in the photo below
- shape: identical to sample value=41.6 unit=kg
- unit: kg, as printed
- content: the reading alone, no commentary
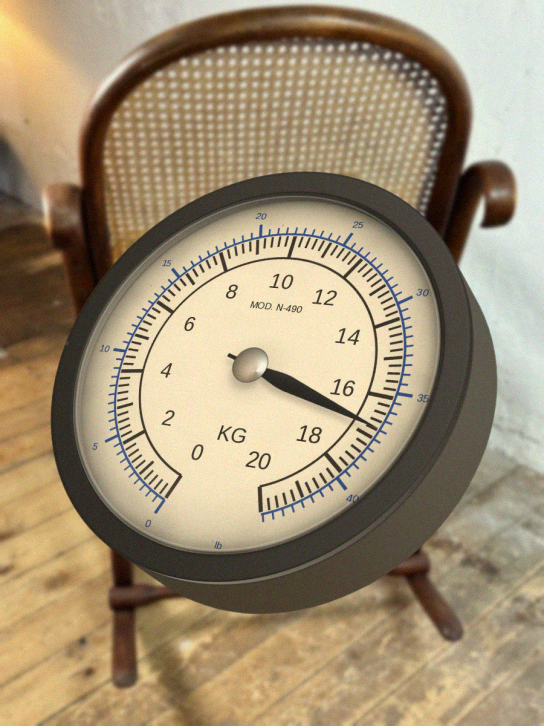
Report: value=16.8 unit=kg
